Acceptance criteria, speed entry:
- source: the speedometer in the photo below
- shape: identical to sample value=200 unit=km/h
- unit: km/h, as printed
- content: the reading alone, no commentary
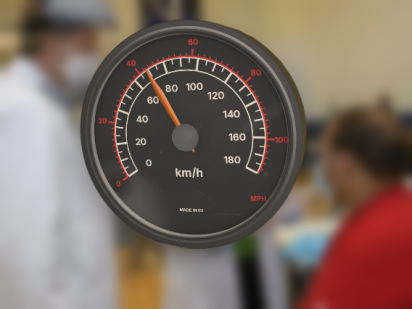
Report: value=70 unit=km/h
